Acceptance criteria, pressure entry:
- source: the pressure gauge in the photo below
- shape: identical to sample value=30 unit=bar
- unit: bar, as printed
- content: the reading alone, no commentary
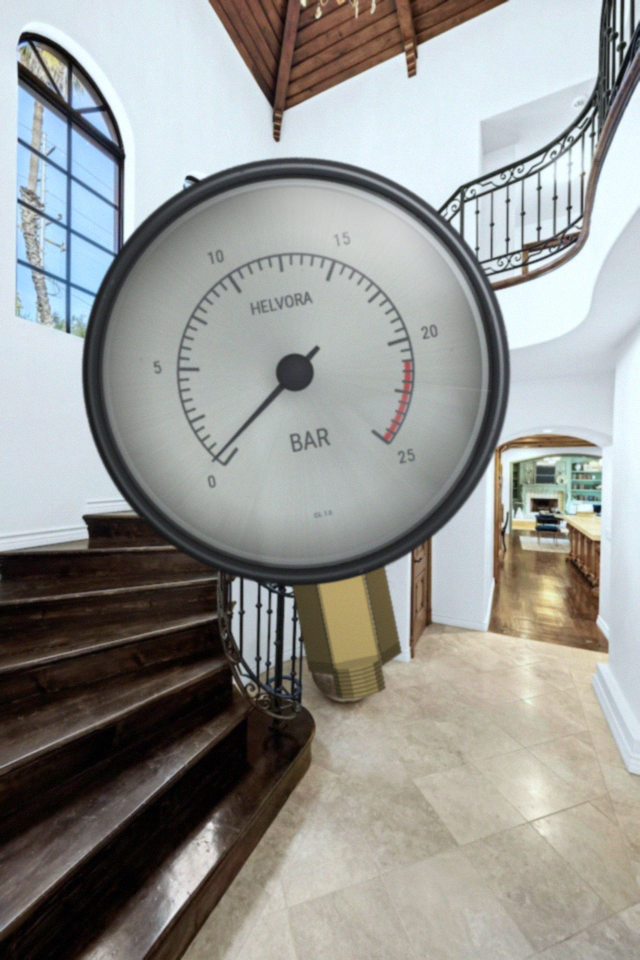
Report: value=0.5 unit=bar
